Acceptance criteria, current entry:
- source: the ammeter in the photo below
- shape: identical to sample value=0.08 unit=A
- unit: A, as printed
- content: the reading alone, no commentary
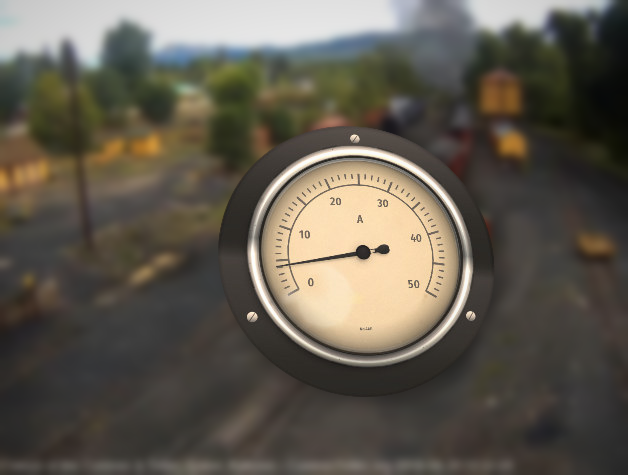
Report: value=4 unit=A
